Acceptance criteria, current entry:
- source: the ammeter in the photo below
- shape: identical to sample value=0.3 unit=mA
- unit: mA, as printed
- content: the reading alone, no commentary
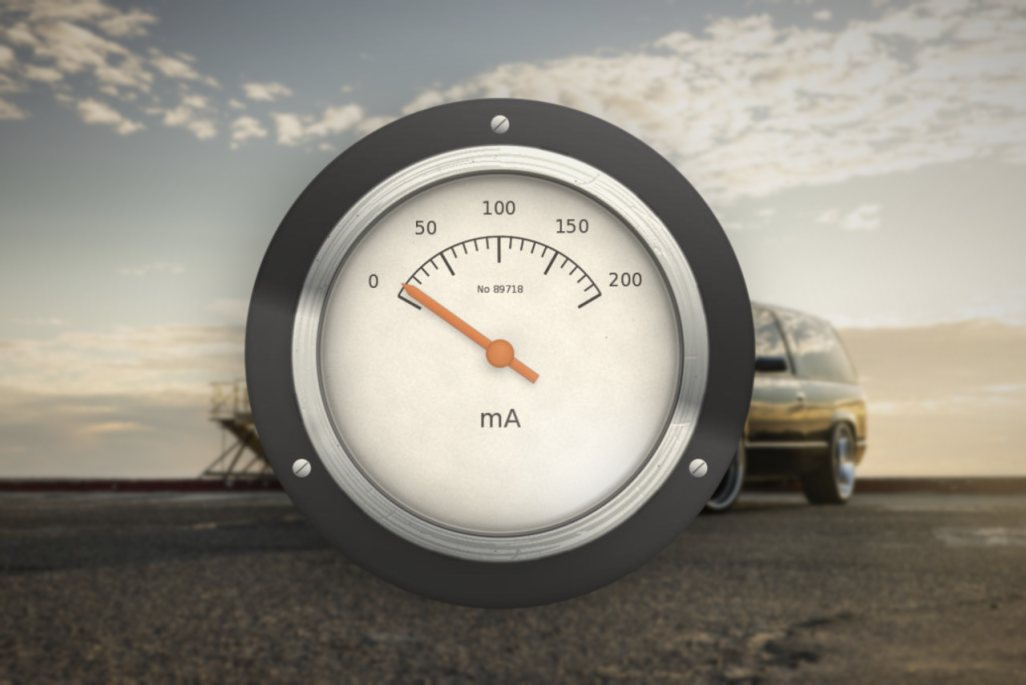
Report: value=10 unit=mA
